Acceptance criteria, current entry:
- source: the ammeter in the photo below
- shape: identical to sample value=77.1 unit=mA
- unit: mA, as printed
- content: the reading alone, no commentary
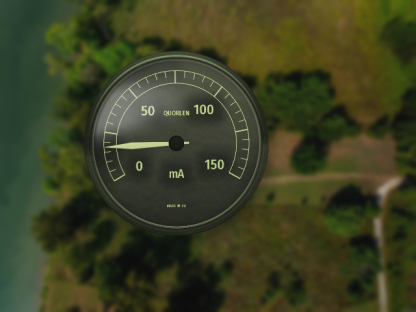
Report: value=17.5 unit=mA
